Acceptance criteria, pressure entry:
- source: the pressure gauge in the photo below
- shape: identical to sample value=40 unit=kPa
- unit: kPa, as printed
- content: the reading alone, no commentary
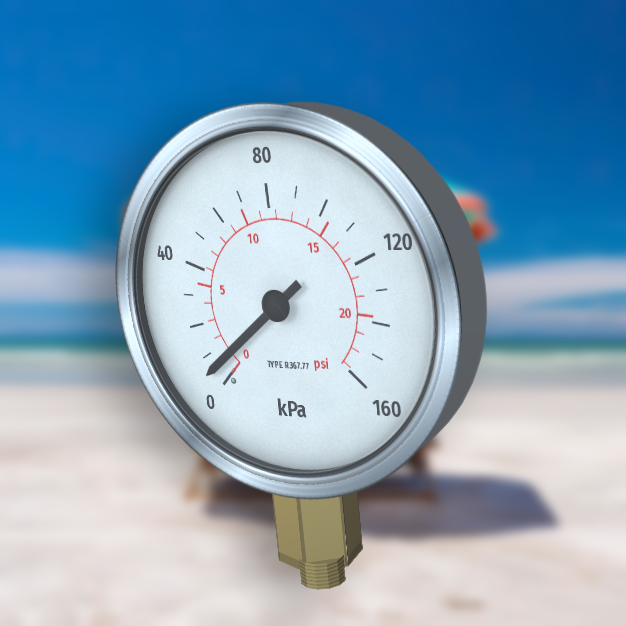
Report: value=5 unit=kPa
